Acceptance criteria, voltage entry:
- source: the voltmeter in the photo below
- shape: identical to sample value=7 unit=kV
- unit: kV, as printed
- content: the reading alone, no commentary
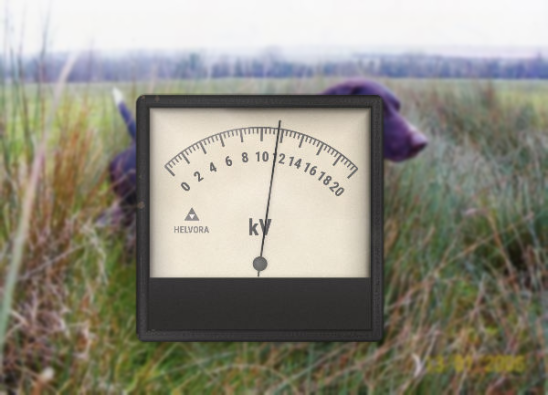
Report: value=11.6 unit=kV
